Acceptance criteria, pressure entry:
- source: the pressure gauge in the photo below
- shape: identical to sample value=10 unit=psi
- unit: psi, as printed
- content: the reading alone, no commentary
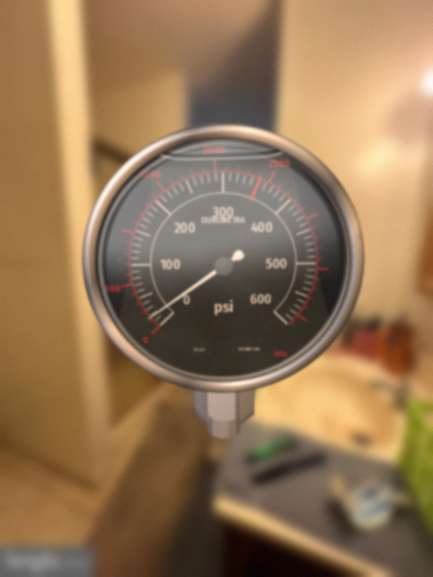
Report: value=20 unit=psi
